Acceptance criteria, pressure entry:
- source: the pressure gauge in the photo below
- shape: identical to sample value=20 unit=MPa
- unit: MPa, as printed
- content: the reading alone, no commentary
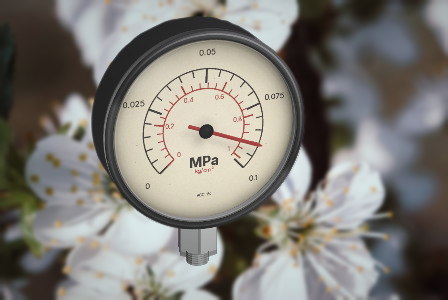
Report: value=0.09 unit=MPa
